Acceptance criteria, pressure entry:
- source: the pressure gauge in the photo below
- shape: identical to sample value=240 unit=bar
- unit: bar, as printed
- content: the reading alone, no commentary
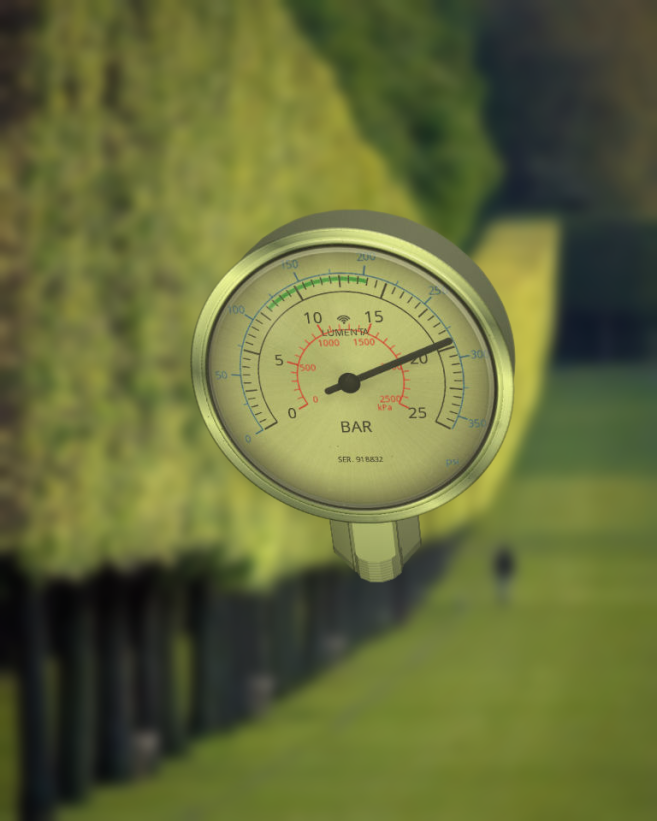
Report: value=19.5 unit=bar
